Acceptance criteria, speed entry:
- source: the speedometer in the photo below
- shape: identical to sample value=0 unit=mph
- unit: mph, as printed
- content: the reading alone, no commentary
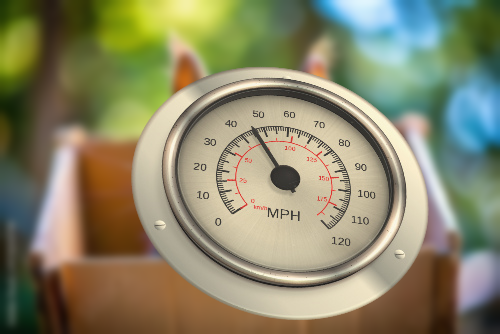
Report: value=45 unit=mph
